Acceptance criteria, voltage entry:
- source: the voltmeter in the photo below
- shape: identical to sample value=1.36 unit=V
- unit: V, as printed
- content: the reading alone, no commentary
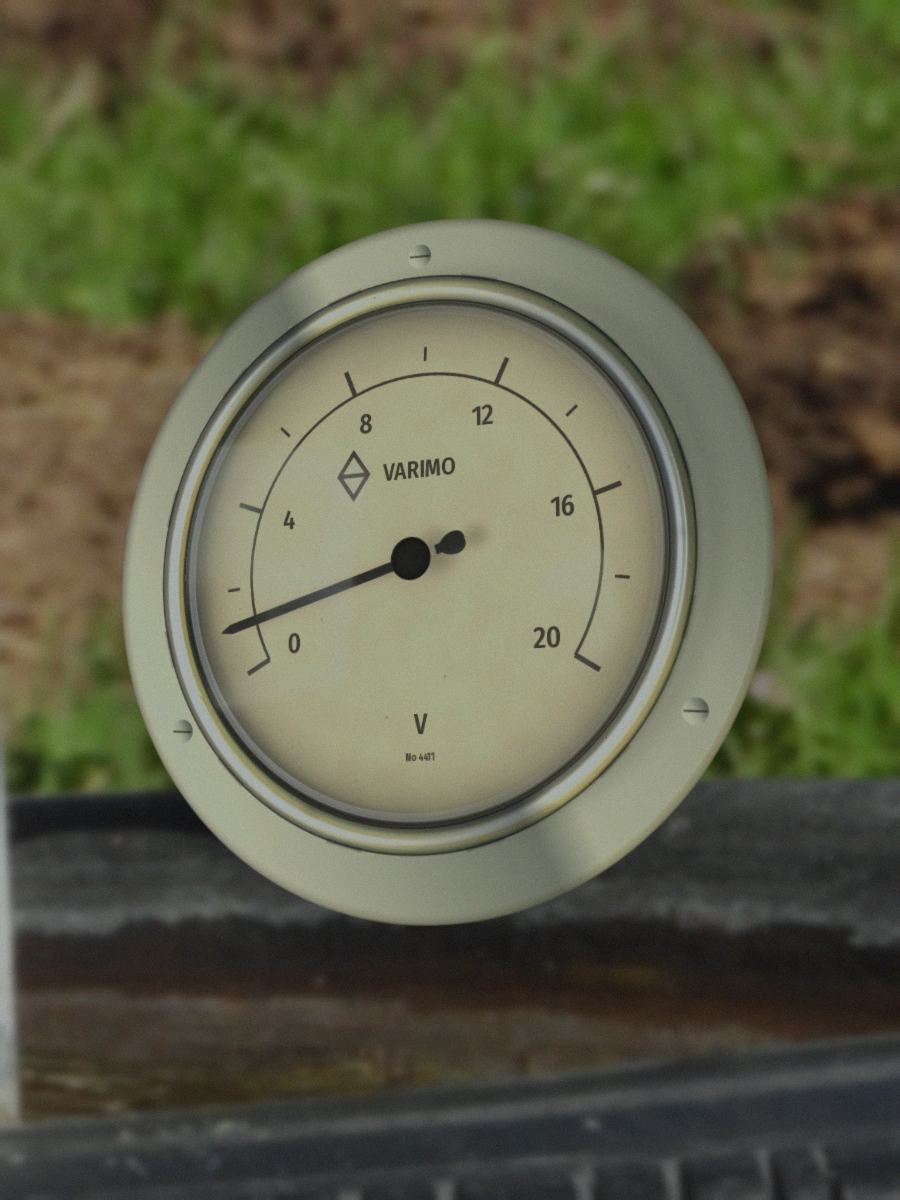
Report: value=1 unit=V
